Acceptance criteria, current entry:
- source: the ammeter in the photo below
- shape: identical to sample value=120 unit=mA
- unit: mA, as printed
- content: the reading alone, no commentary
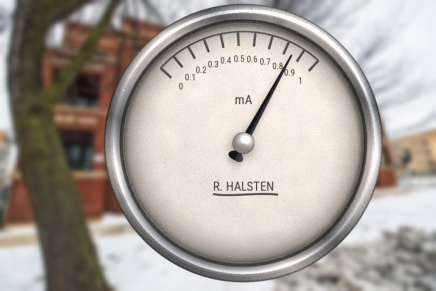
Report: value=0.85 unit=mA
